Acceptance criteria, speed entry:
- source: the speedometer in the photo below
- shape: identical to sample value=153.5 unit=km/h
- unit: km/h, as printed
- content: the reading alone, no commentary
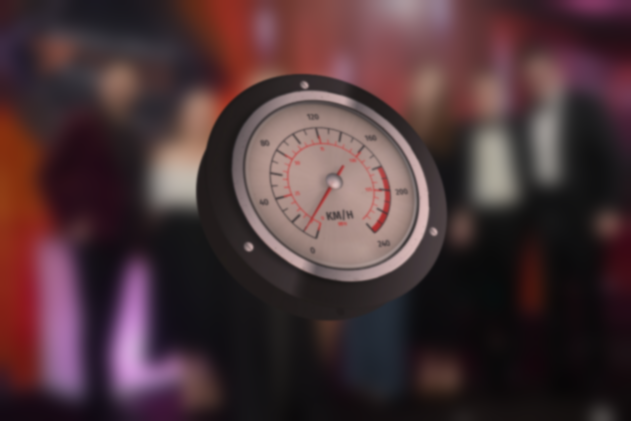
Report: value=10 unit=km/h
